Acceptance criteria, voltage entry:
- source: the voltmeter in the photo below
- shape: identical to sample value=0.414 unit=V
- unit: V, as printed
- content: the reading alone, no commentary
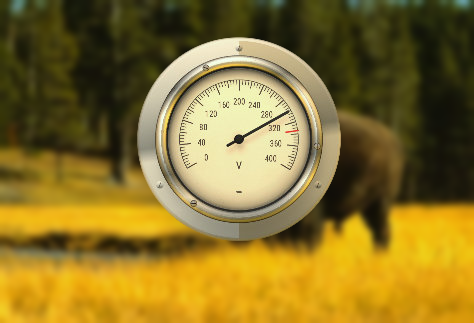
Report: value=300 unit=V
